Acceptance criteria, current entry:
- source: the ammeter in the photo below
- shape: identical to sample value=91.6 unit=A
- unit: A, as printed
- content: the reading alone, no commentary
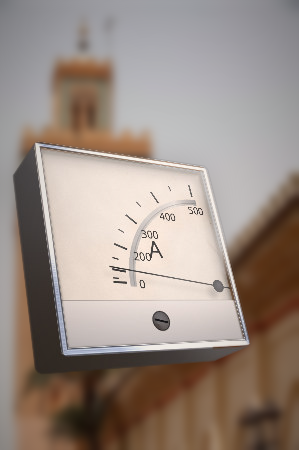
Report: value=100 unit=A
